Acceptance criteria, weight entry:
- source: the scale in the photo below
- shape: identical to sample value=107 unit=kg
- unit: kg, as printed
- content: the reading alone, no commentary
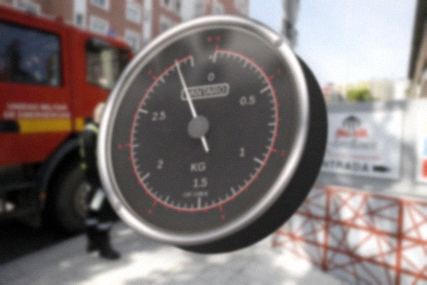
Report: value=2.9 unit=kg
